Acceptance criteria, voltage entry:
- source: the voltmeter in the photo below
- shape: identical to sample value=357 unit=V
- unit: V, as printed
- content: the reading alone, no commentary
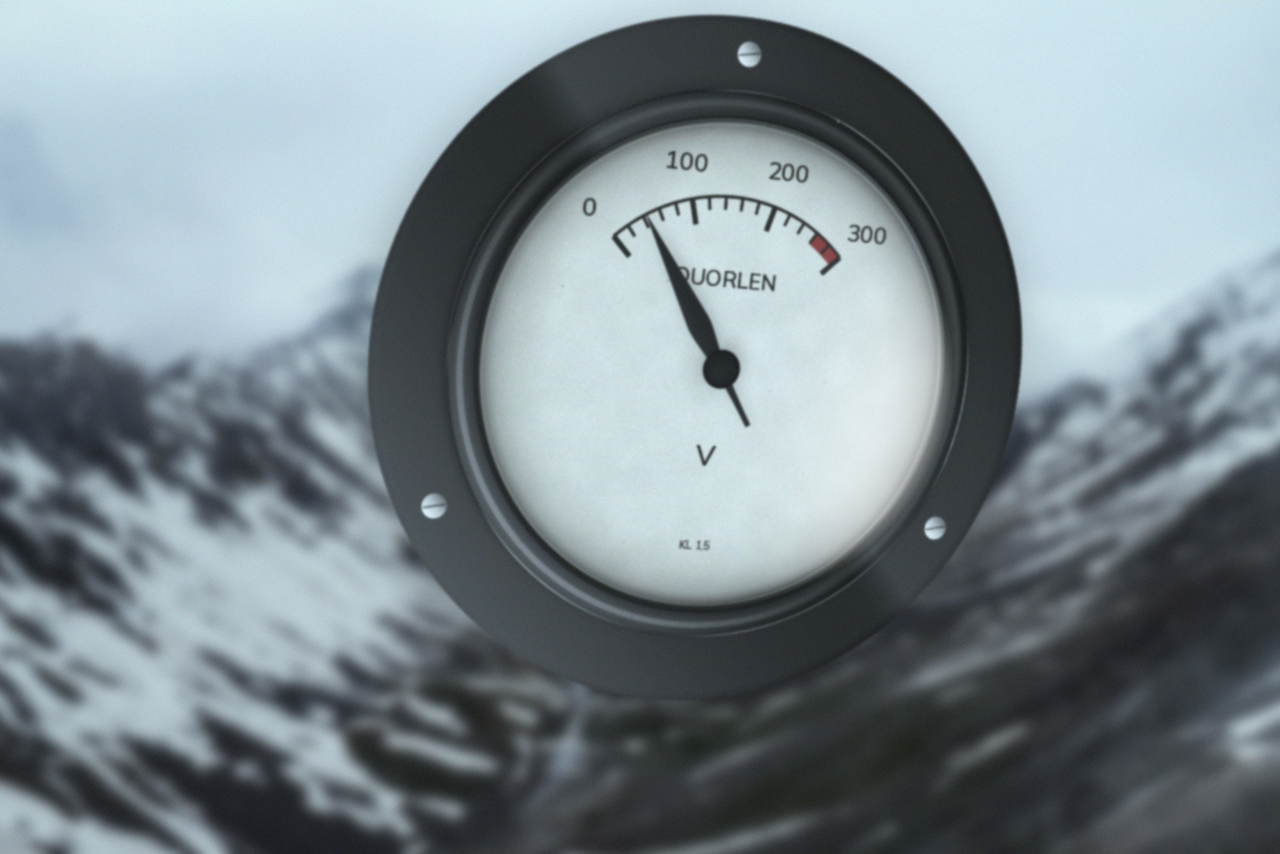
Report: value=40 unit=V
